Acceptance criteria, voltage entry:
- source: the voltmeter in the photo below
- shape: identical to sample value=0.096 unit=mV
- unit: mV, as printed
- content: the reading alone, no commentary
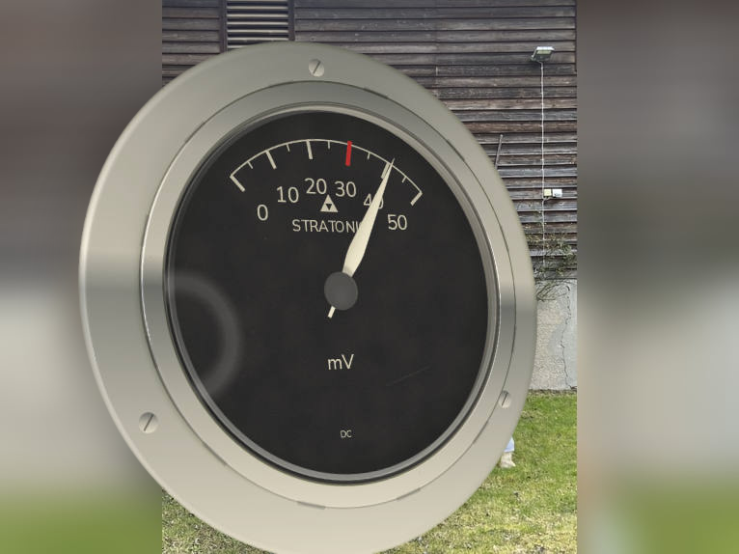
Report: value=40 unit=mV
